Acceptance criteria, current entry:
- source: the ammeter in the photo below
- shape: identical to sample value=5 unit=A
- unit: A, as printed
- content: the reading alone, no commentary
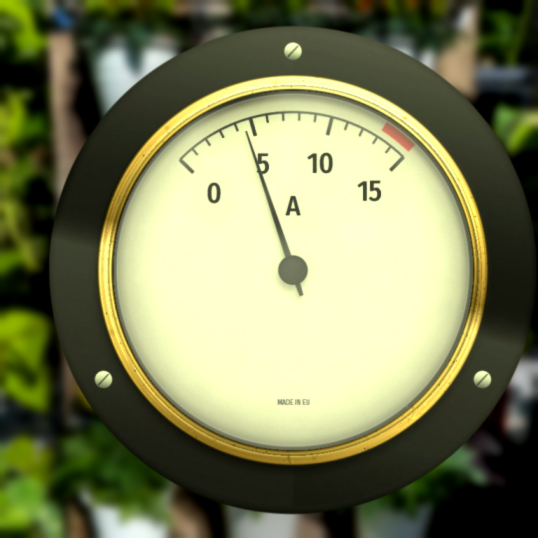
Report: value=4.5 unit=A
